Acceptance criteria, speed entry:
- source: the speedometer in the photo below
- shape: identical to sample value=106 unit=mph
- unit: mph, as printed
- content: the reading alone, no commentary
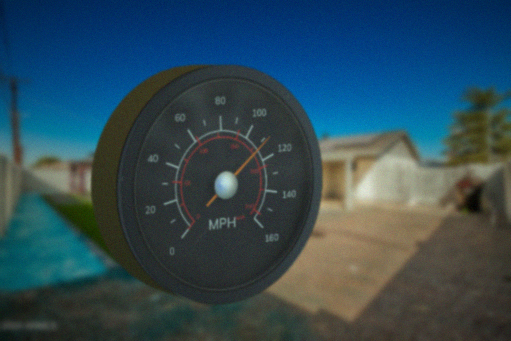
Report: value=110 unit=mph
